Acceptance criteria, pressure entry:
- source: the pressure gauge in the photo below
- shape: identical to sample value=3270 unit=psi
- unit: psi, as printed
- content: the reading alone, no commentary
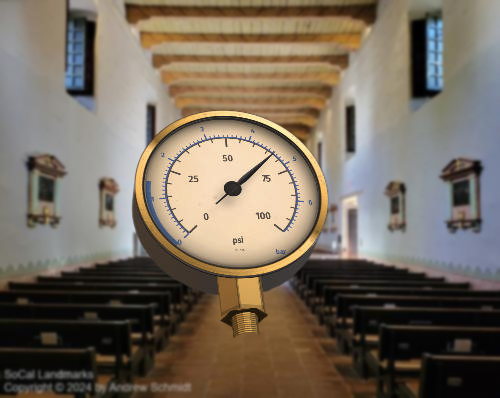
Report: value=67.5 unit=psi
